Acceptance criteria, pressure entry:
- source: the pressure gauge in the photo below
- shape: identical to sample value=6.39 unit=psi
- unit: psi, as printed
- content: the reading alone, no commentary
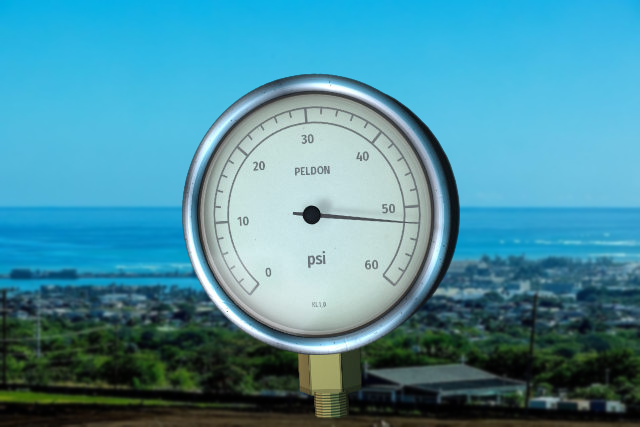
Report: value=52 unit=psi
